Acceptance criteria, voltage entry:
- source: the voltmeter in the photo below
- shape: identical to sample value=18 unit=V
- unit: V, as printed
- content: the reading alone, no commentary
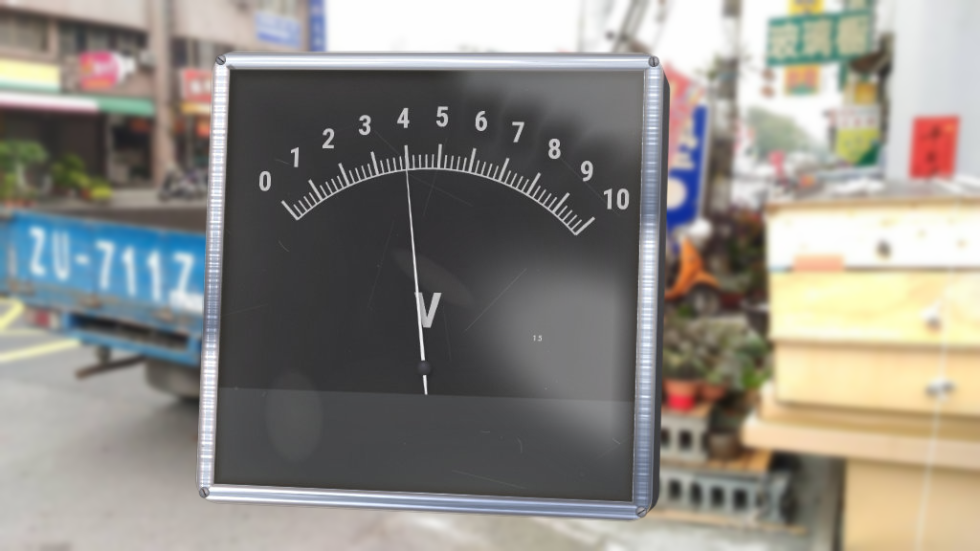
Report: value=4 unit=V
